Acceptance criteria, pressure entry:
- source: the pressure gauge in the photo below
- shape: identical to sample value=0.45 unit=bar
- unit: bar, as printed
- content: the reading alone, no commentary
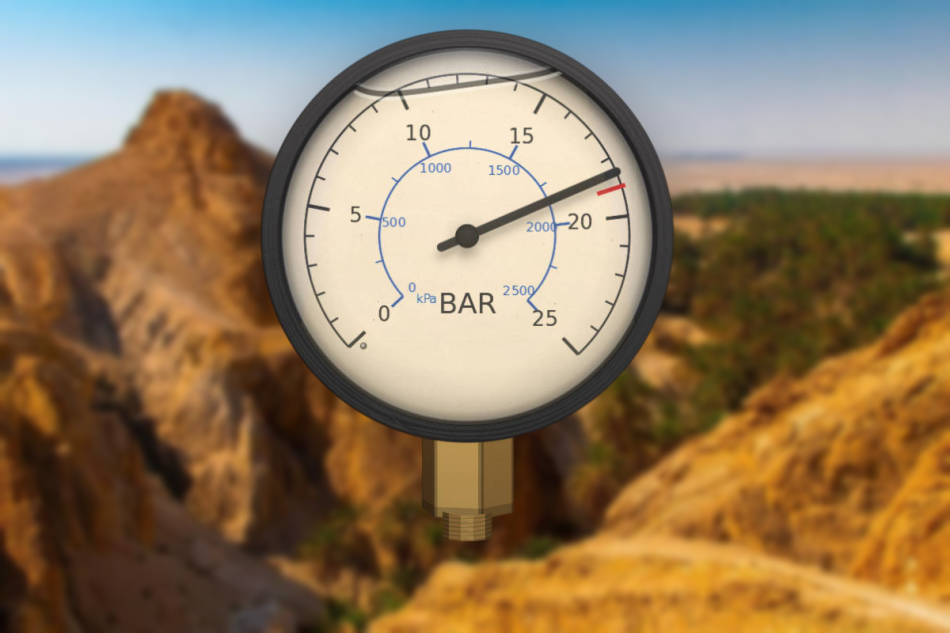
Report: value=18.5 unit=bar
